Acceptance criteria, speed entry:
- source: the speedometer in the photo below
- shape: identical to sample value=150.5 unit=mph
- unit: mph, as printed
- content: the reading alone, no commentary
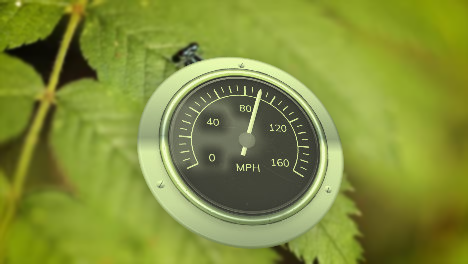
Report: value=90 unit=mph
